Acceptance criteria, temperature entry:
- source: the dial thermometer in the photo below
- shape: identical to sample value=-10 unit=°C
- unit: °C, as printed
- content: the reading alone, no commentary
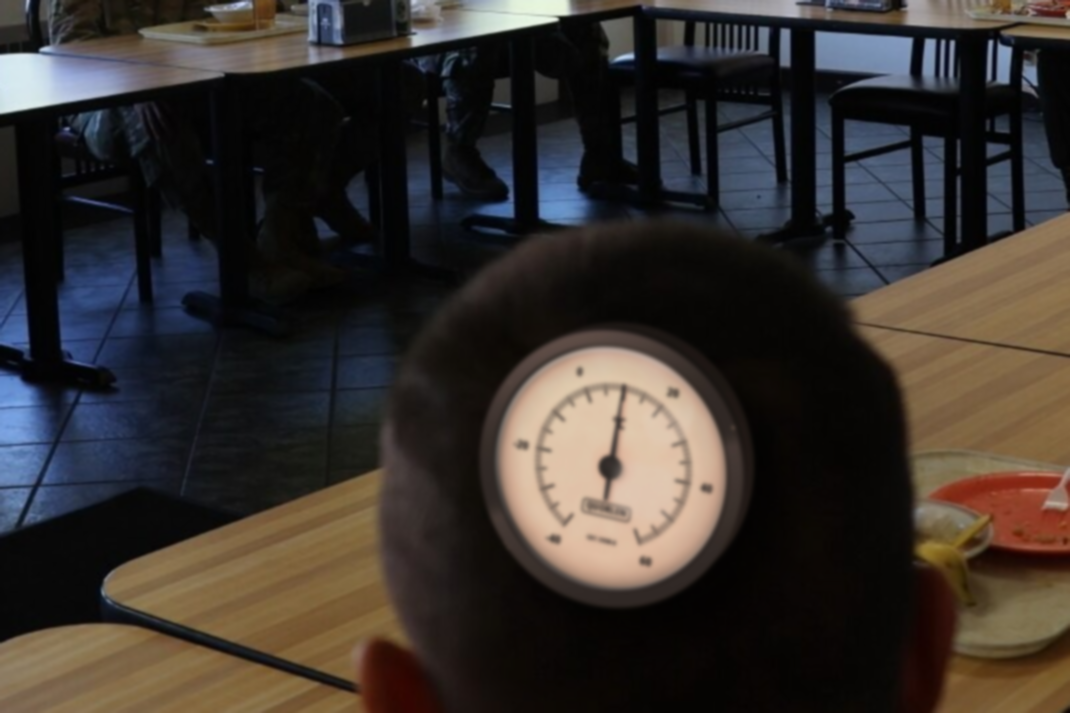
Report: value=10 unit=°C
